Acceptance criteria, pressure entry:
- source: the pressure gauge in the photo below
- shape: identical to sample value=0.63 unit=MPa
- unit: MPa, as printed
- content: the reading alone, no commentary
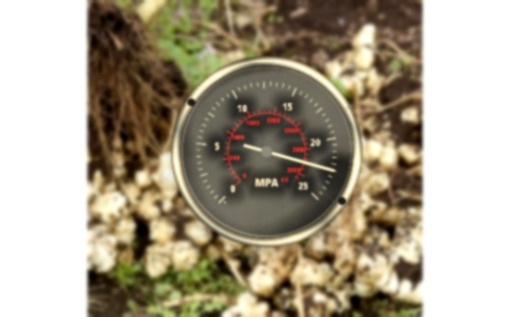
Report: value=22.5 unit=MPa
